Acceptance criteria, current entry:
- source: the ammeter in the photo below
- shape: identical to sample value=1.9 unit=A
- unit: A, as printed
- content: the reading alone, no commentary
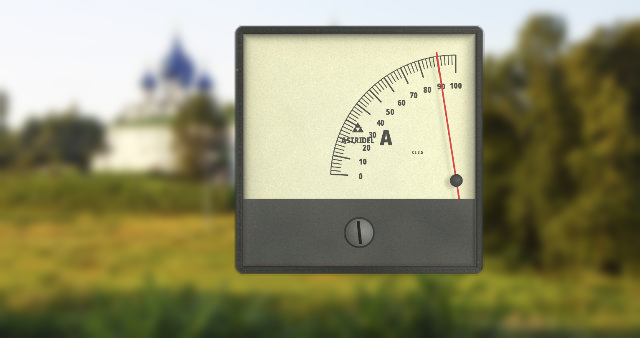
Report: value=90 unit=A
